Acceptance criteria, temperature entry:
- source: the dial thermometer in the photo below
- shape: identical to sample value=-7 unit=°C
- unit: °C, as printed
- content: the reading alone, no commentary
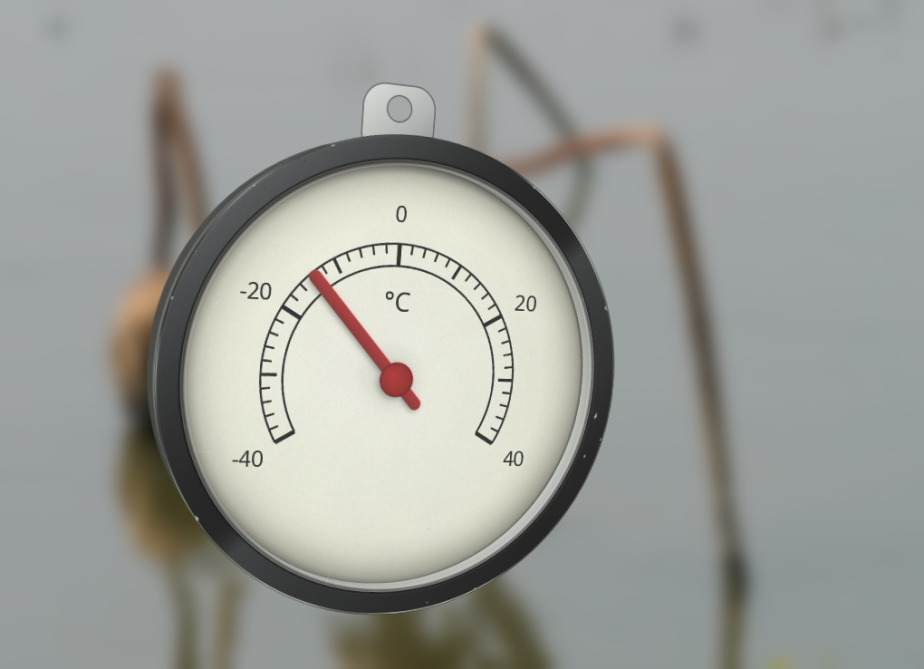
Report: value=-14 unit=°C
